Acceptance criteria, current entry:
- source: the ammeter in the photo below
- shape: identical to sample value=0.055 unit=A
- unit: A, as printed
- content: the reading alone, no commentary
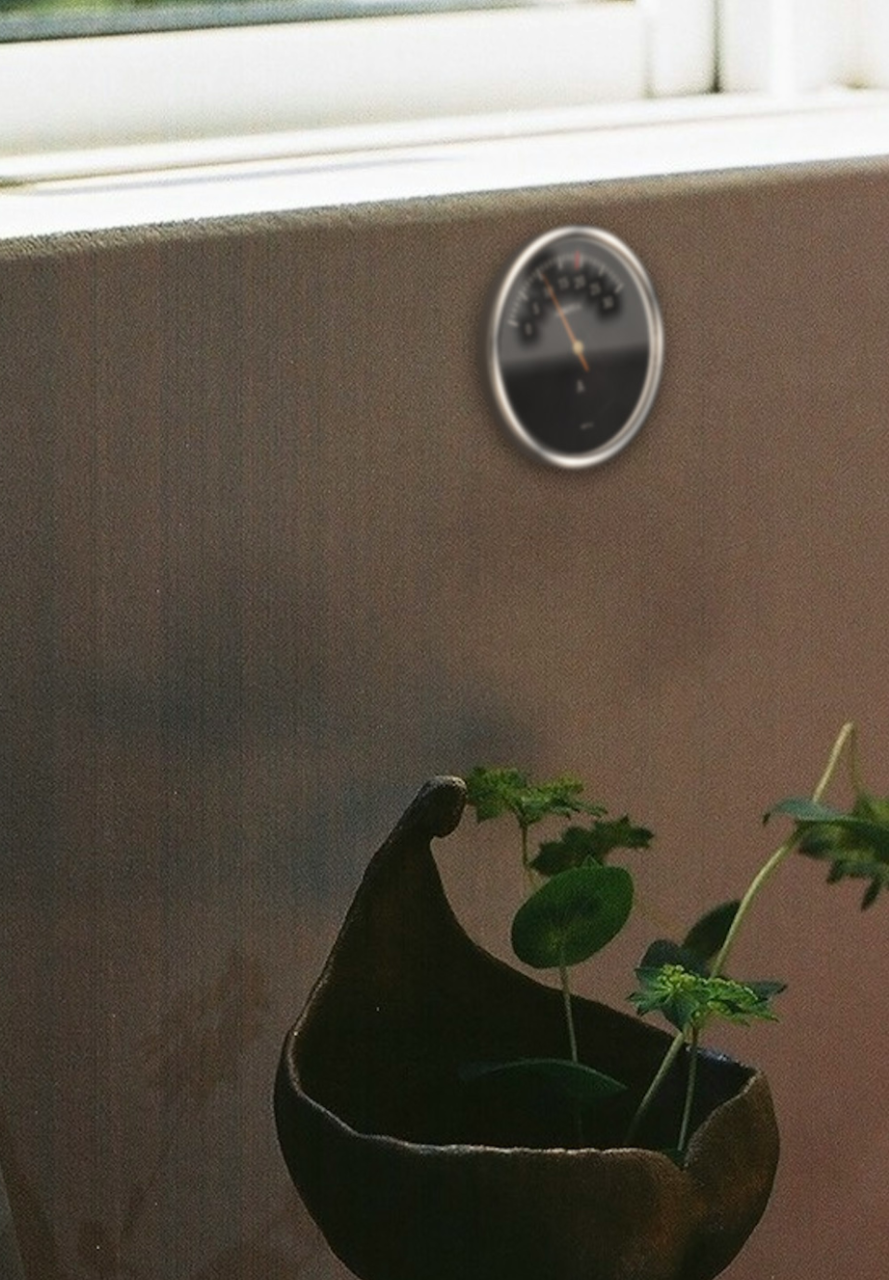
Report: value=10 unit=A
